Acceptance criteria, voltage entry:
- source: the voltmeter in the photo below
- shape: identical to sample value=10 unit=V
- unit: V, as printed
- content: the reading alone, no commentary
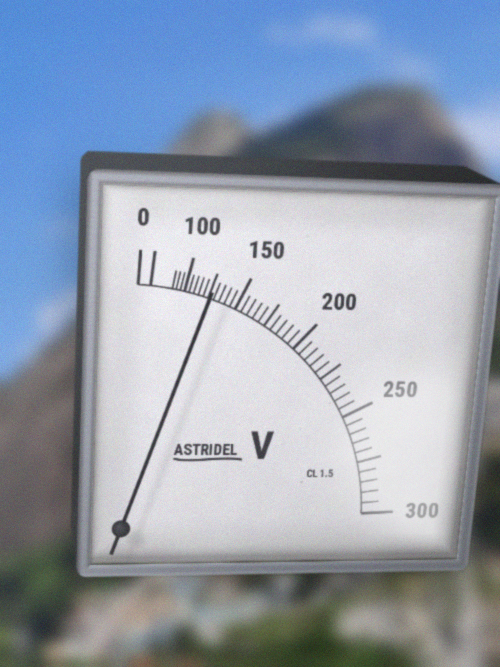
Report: value=125 unit=V
